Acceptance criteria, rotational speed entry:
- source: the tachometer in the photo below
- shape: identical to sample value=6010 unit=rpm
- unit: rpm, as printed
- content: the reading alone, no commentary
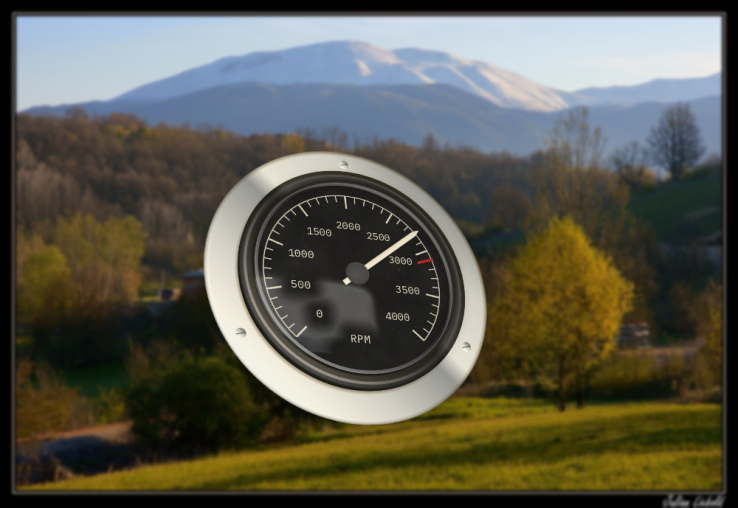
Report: value=2800 unit=rpm
